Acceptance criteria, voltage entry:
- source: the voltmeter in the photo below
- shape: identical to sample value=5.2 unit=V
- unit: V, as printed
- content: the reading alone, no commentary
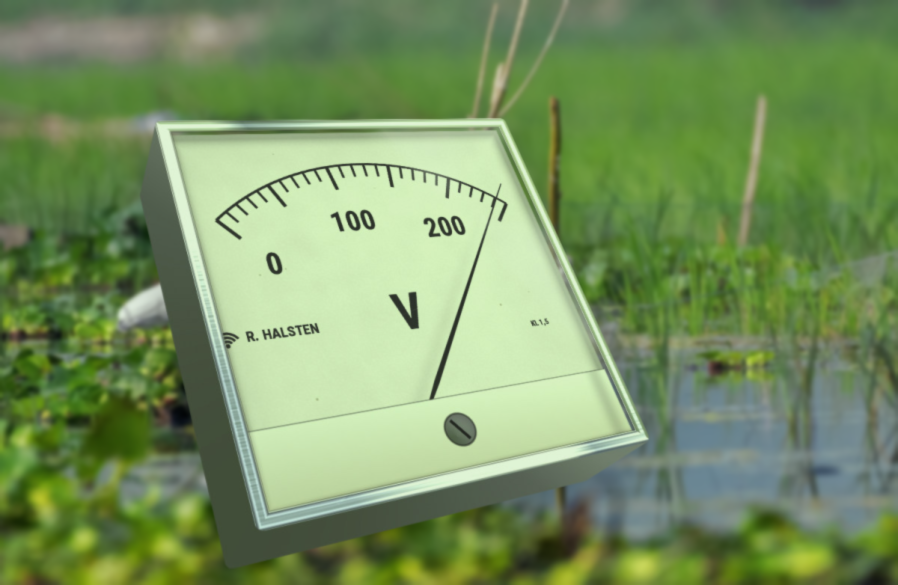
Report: value=240 unit=V
